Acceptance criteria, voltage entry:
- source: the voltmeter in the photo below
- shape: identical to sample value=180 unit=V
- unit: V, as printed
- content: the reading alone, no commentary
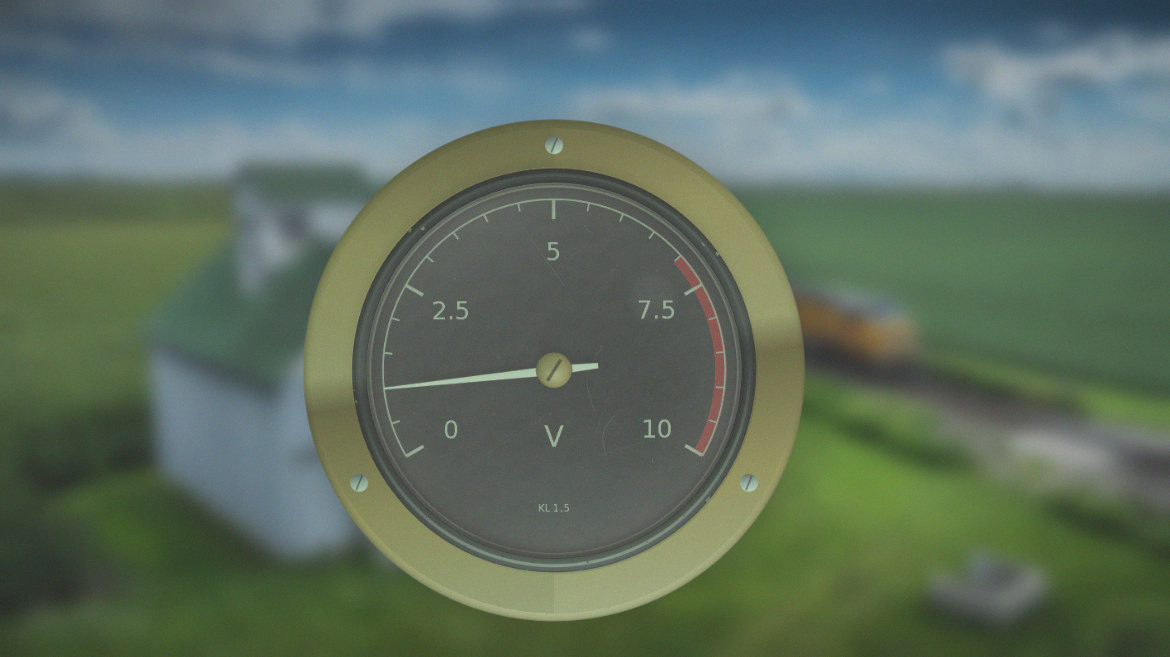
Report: value=1 unit=V
